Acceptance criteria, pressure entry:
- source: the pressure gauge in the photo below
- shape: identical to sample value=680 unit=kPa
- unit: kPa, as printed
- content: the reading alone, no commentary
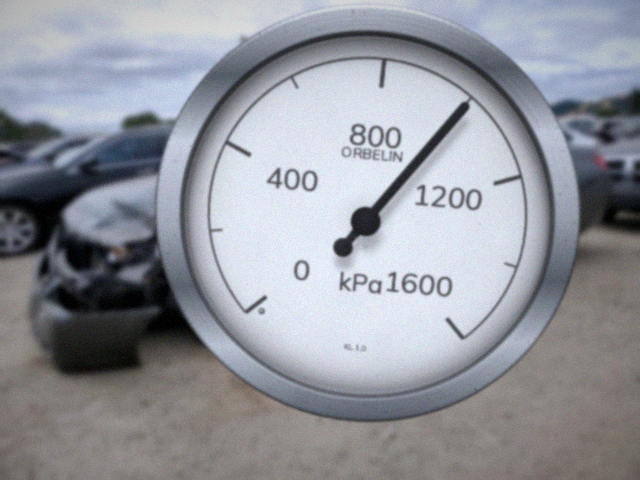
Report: value=1000 unit=kPa
